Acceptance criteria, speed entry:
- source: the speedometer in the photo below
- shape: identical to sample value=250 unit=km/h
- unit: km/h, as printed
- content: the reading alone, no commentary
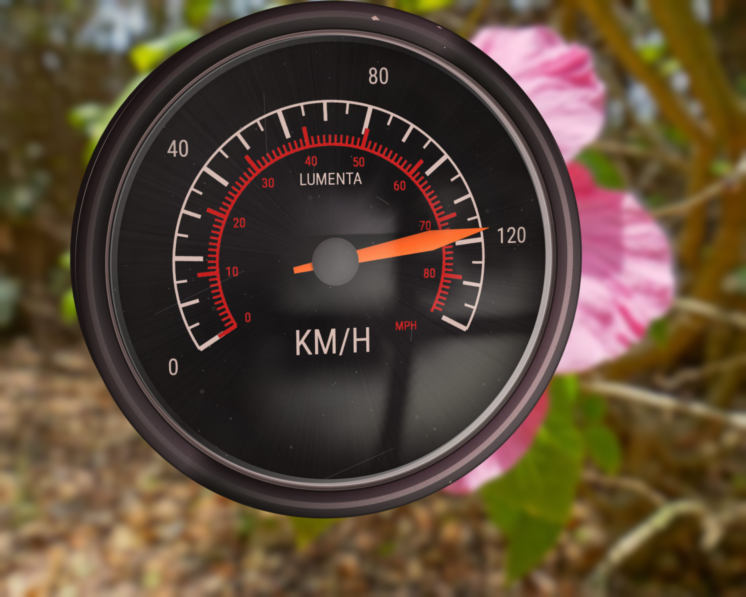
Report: value=117.5 unit=km/h
